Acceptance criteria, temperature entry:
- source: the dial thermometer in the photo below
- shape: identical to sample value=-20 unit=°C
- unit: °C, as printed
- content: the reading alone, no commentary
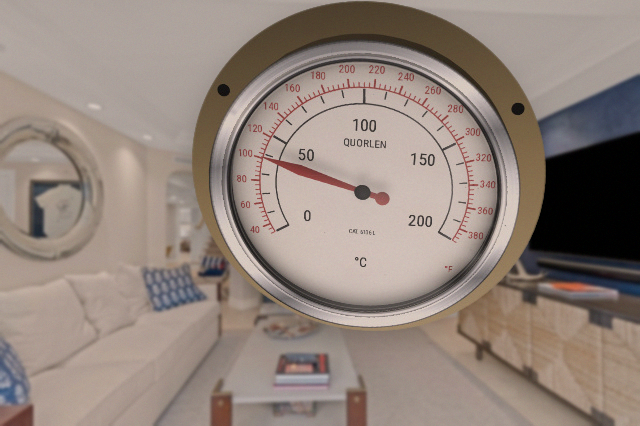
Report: value=40 unit=°C
